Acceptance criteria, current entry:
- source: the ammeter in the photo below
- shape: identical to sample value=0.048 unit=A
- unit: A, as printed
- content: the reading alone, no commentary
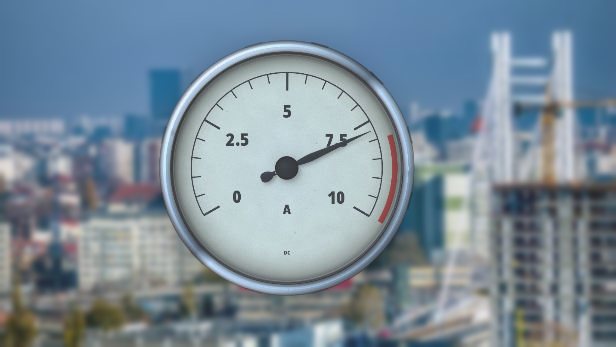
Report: value=7.75 unit=A
